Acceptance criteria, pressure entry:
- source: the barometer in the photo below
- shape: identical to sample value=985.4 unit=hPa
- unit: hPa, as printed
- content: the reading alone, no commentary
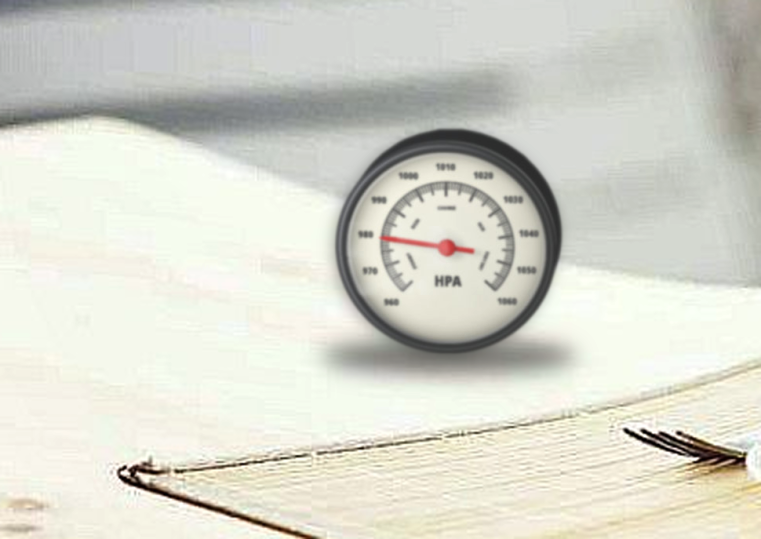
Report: value=980 unit=hPa
